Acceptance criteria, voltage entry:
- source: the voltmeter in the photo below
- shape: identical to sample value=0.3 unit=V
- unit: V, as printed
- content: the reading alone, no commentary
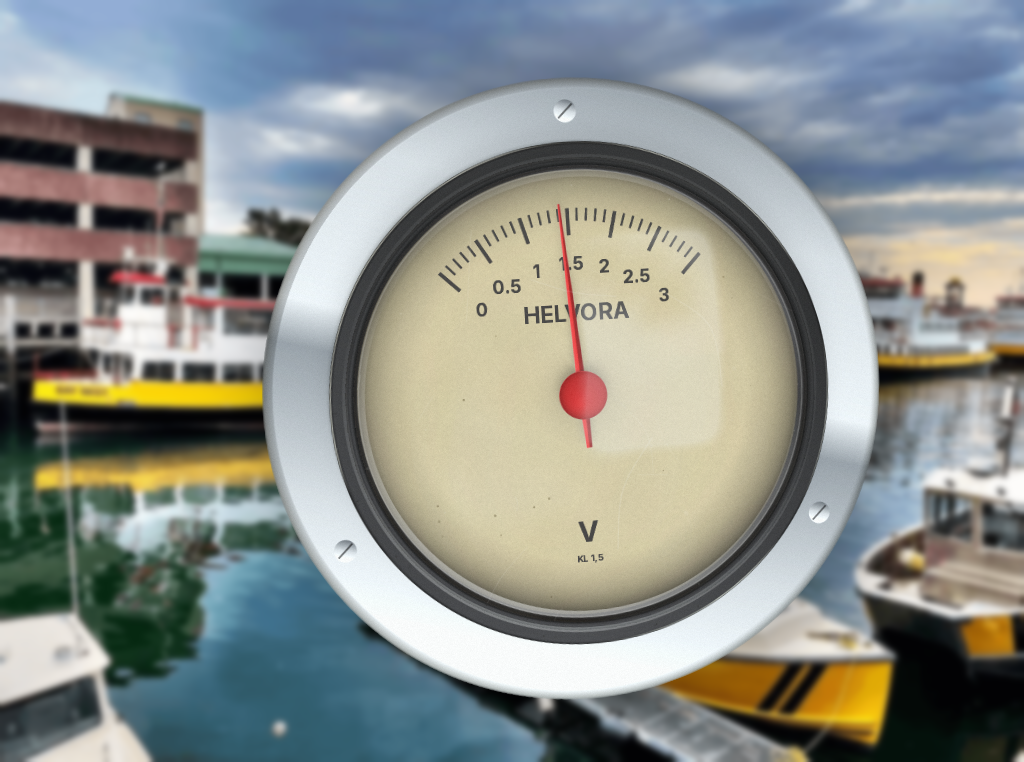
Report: value=1.4 unit=V
